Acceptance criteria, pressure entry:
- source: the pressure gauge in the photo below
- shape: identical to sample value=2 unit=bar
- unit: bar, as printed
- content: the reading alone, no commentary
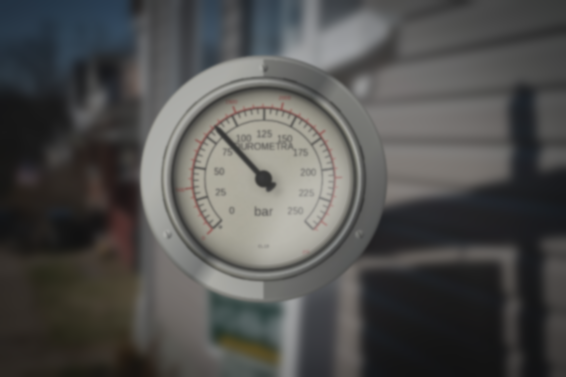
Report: value=85 unit=bar
